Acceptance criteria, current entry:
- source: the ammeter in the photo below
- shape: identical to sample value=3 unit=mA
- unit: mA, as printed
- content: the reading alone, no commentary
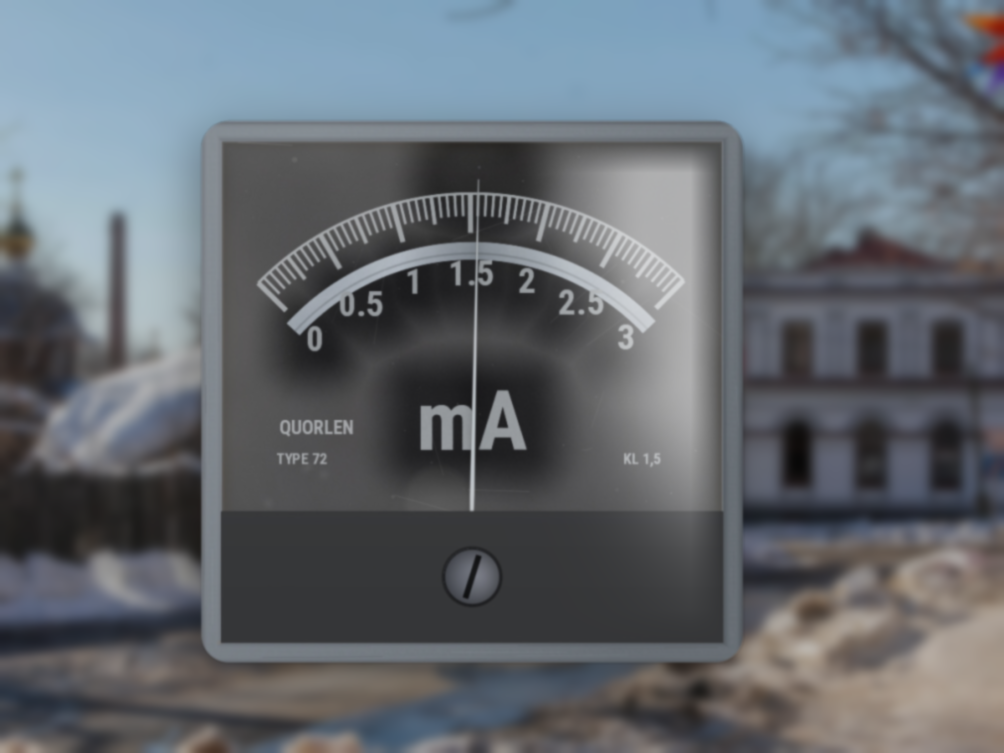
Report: value=1.55 unit=mA
